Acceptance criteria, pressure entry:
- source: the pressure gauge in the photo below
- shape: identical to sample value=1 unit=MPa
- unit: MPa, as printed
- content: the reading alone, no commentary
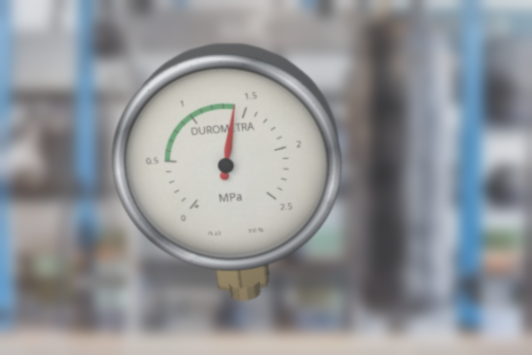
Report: value=1.4 unit=MPa
